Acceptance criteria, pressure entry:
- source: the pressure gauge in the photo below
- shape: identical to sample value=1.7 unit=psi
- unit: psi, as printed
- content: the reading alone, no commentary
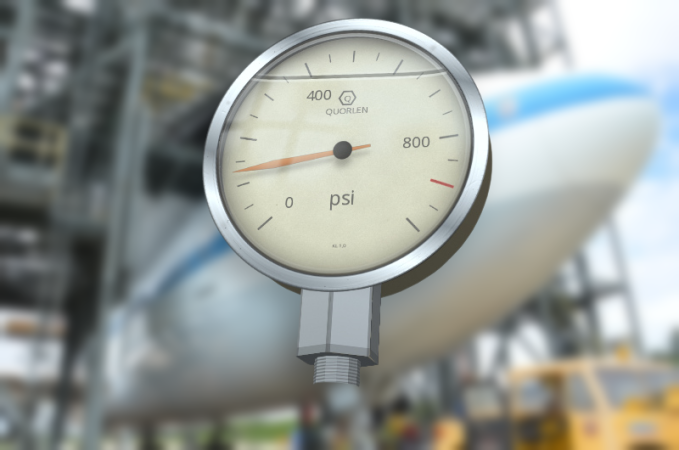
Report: value=125 unit=psi
